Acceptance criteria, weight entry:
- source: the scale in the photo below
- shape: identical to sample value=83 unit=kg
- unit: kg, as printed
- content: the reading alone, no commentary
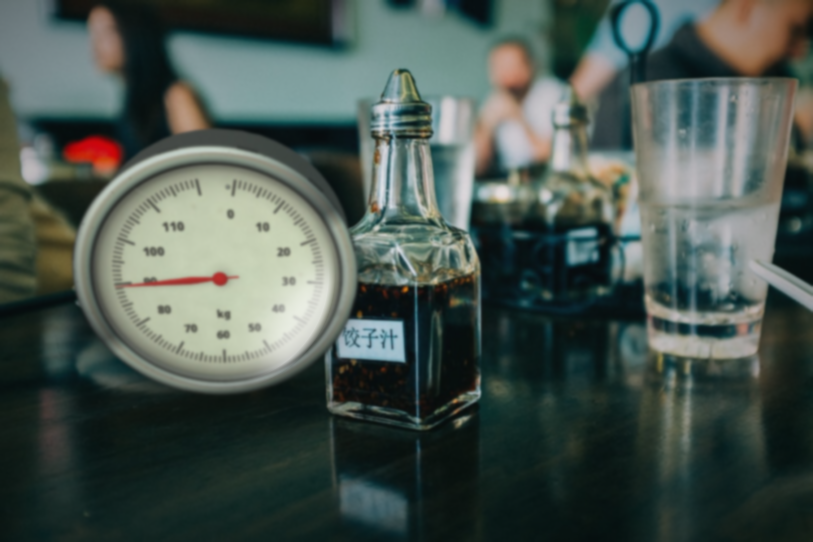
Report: value=90 unit=kg
